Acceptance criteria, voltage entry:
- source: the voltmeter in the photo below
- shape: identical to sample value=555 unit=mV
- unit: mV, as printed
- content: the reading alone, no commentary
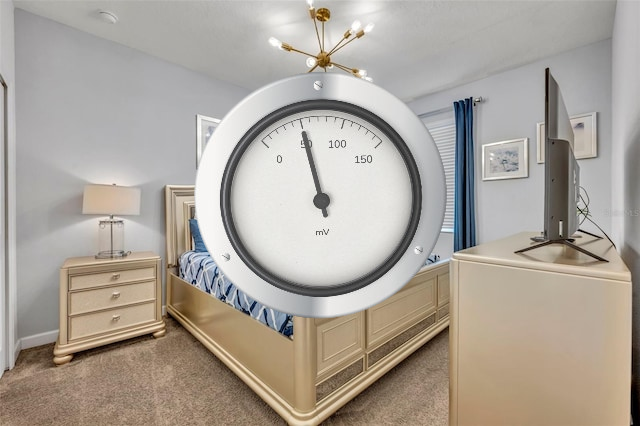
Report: value=50 unit=mV
